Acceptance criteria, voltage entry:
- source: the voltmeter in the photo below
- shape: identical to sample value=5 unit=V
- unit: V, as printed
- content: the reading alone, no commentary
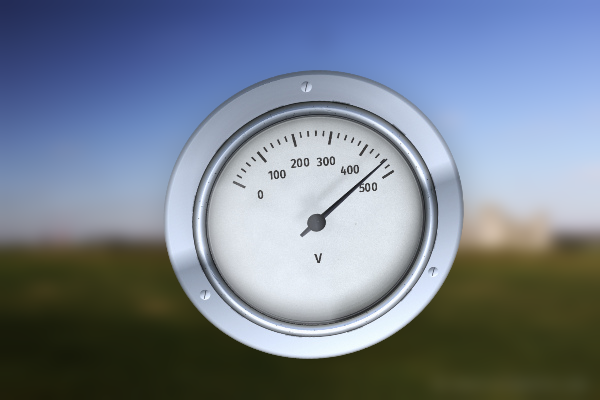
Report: value=460 unit=V
